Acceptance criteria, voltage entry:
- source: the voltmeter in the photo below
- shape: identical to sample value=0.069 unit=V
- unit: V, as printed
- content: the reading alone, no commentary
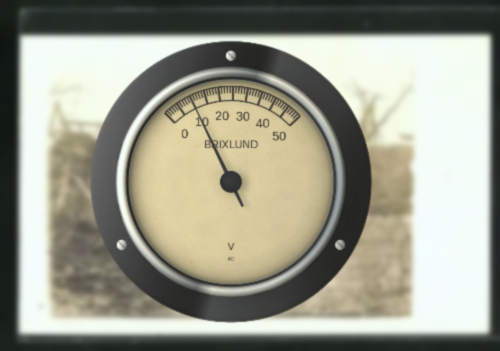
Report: value=10 unit=V
